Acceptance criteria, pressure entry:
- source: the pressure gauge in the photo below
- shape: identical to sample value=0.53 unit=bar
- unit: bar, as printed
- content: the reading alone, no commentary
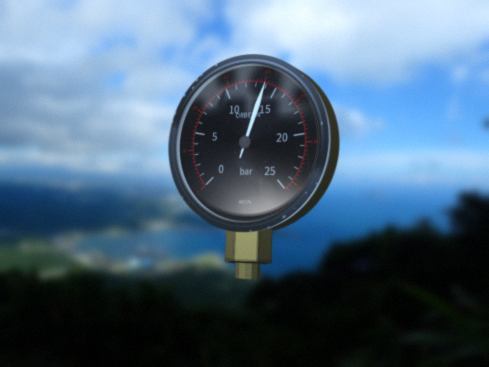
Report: value=14 unit=bar
